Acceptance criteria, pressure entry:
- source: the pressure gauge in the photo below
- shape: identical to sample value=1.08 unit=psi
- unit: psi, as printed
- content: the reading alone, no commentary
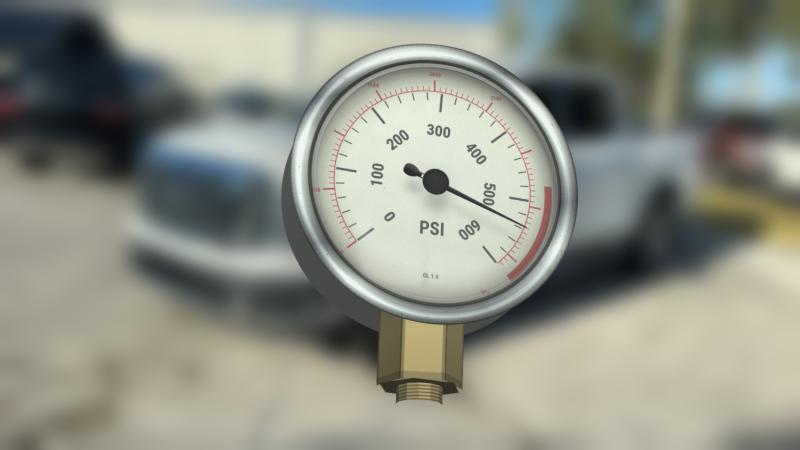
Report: value=540 unit=psi
